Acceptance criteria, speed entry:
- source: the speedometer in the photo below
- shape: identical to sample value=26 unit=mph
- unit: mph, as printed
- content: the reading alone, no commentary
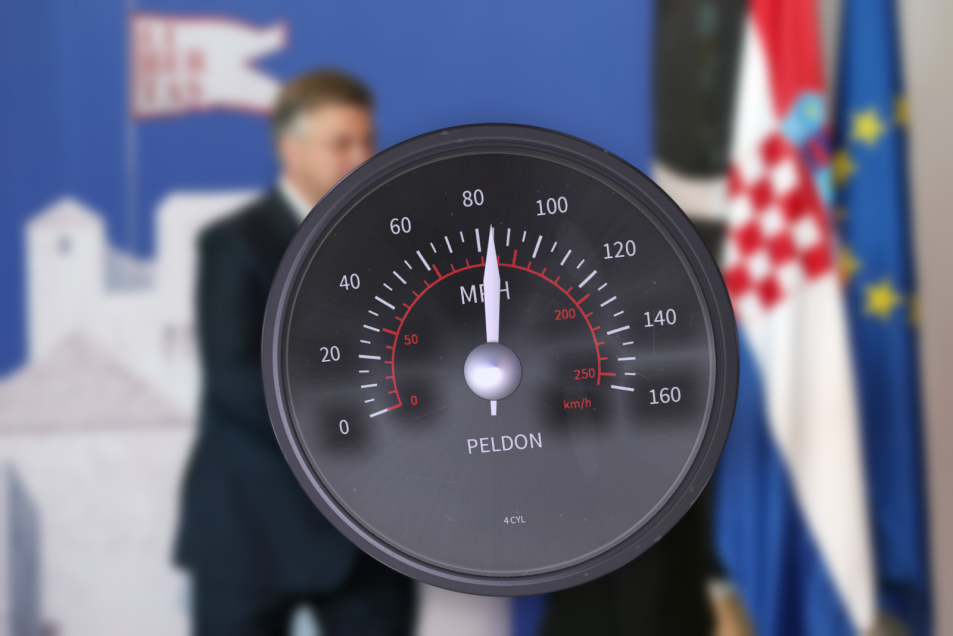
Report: value=85 unit=mph
